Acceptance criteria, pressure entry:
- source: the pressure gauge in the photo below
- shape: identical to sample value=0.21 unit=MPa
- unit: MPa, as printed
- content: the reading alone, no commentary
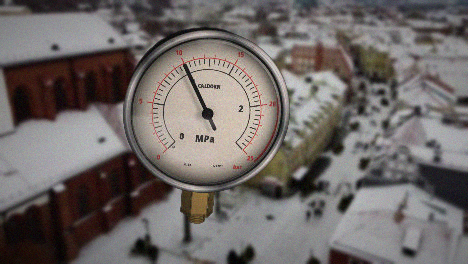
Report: value=1 unit=MPa
